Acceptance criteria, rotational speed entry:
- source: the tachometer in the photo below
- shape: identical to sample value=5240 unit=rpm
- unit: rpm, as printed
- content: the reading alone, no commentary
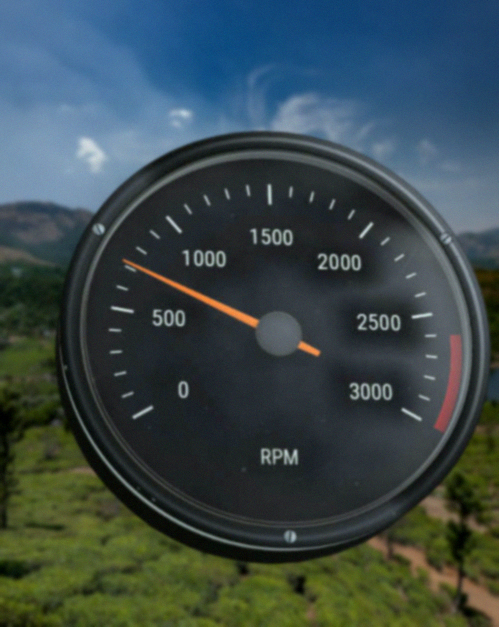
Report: value=700 unit=rpm
